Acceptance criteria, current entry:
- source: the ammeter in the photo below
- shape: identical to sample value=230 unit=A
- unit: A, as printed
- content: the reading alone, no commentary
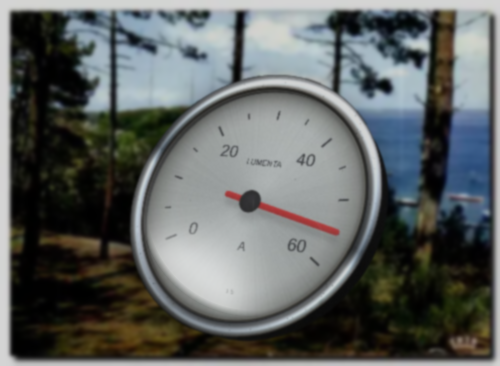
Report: value=55 unit=A
